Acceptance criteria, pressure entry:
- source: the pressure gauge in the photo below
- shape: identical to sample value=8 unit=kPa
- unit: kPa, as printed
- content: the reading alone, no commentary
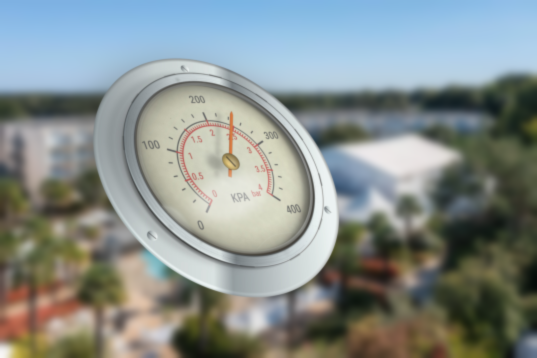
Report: value=240 unit=kPa
